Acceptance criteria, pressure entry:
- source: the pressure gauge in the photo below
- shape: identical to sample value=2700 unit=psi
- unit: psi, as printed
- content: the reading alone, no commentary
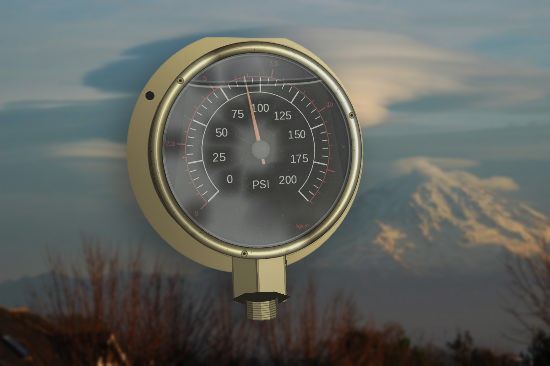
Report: value=90 unit=psi
